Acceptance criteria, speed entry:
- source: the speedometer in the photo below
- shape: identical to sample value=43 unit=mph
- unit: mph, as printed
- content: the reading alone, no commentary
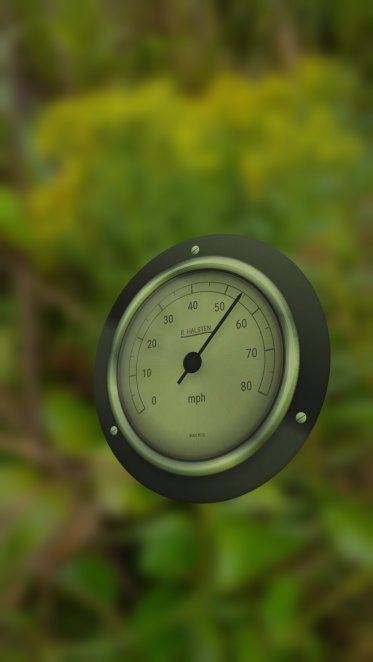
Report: value=55 unit=mph
